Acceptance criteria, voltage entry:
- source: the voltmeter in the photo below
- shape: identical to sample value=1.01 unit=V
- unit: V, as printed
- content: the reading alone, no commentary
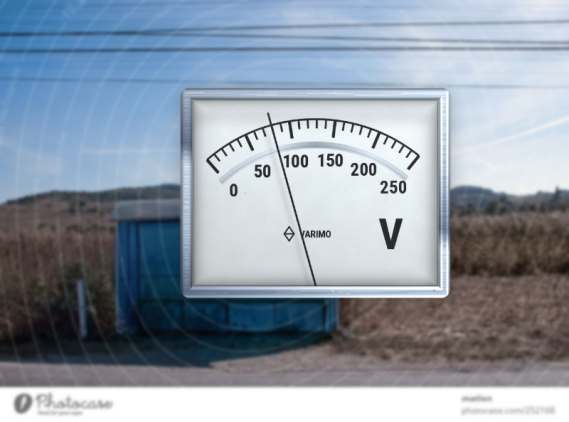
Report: value=80 unit=V
